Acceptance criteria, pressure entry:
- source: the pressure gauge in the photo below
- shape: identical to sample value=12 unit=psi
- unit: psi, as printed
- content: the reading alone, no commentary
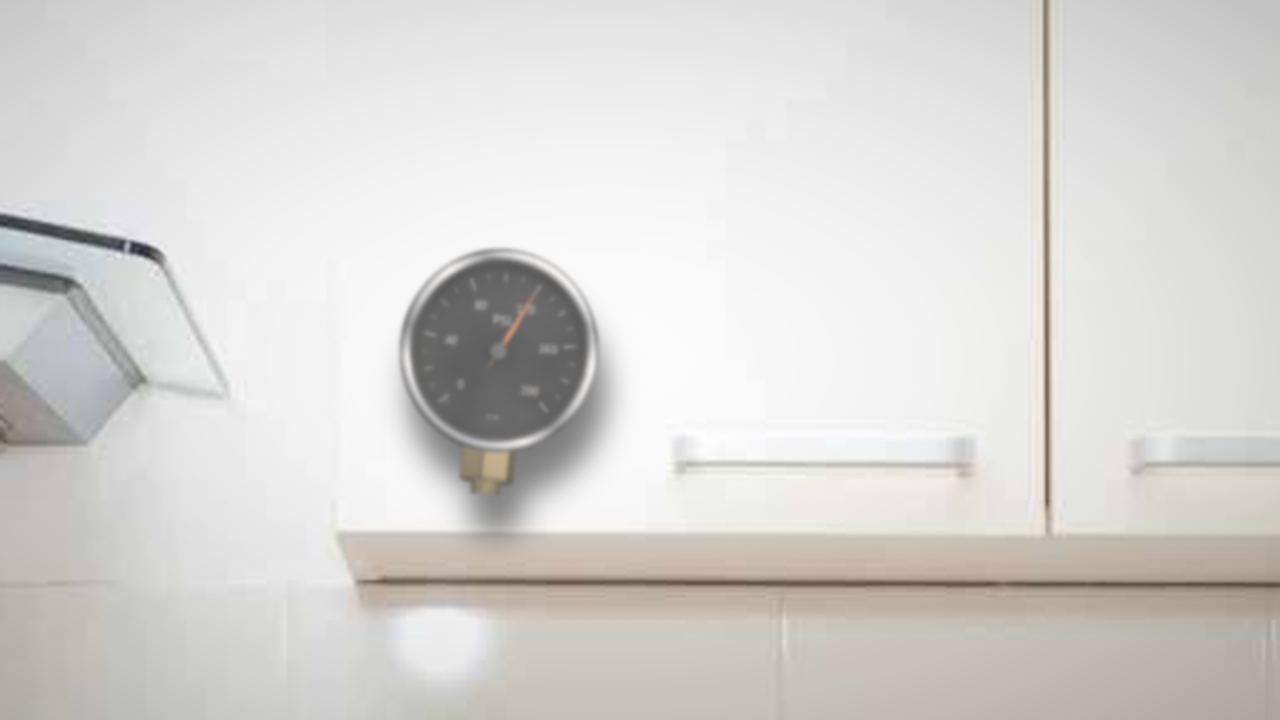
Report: value=120 unit=psi
